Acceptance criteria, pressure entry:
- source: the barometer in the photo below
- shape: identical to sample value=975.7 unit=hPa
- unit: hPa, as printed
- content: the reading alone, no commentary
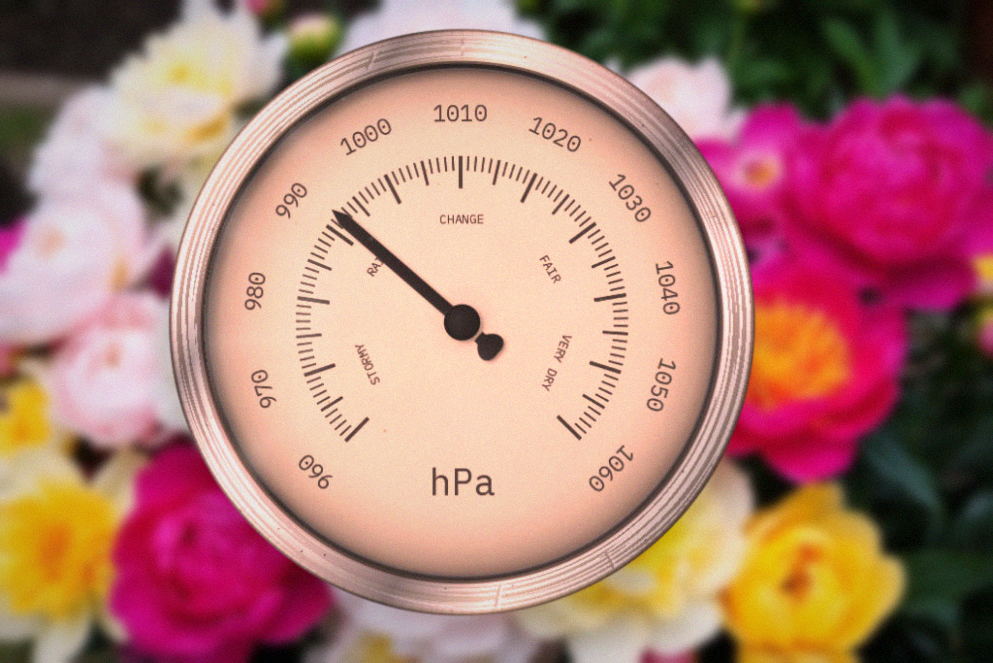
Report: value=992 unit=hPa
